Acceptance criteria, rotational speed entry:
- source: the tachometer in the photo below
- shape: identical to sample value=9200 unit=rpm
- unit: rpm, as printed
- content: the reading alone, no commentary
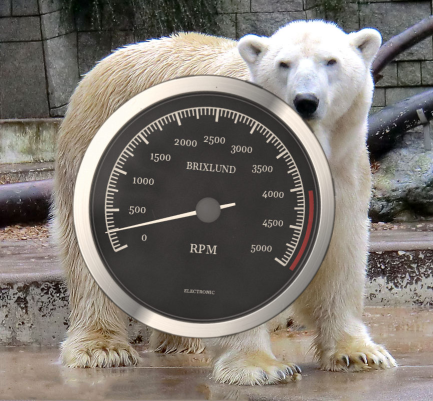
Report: value=250 unit=rpm
